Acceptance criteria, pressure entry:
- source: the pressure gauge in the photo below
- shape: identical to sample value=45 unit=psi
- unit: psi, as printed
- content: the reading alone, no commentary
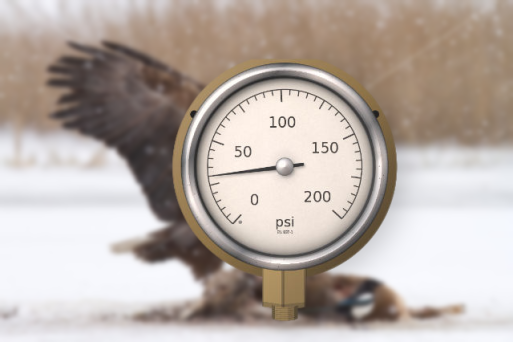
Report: value=30 unit=psi
